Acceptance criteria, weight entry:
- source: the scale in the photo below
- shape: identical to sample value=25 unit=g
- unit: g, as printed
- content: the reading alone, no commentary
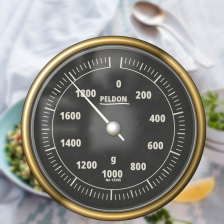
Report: value=1780 unit=g
